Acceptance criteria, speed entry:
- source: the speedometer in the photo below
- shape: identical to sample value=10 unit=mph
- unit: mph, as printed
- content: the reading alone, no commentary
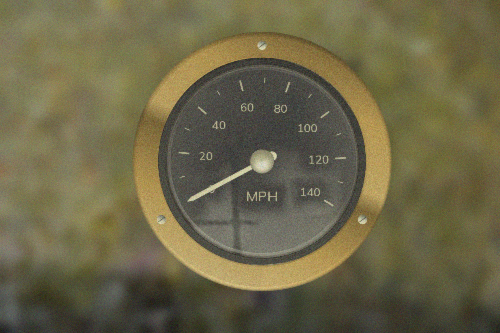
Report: value=0 unit=mph
